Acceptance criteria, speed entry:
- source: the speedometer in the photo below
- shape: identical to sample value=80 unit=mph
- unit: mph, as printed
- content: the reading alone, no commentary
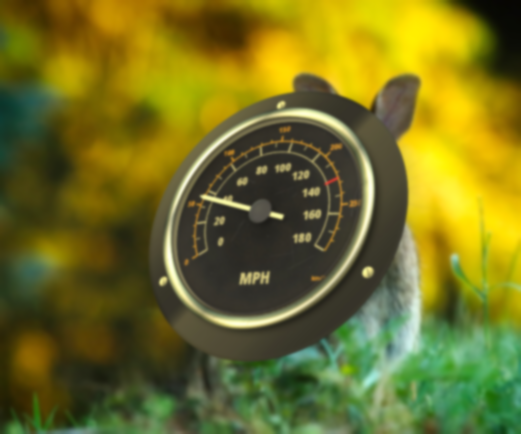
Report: value=35 unit=mph
